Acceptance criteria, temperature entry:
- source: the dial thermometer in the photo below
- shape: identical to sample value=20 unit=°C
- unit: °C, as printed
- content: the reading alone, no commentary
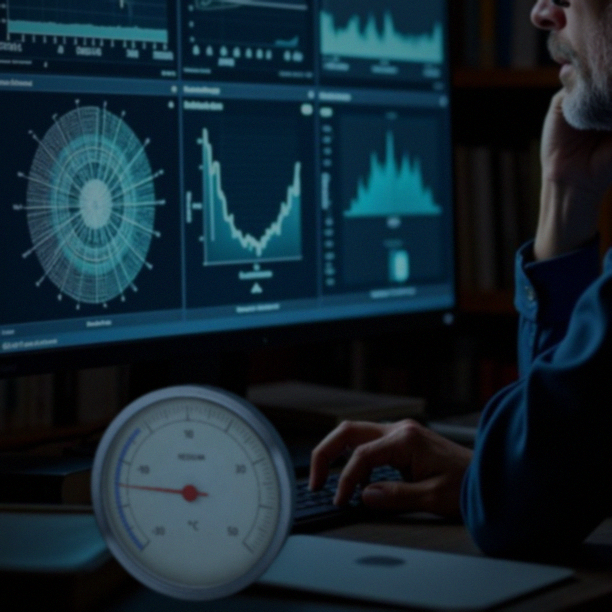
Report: value=-15 unit=°C
